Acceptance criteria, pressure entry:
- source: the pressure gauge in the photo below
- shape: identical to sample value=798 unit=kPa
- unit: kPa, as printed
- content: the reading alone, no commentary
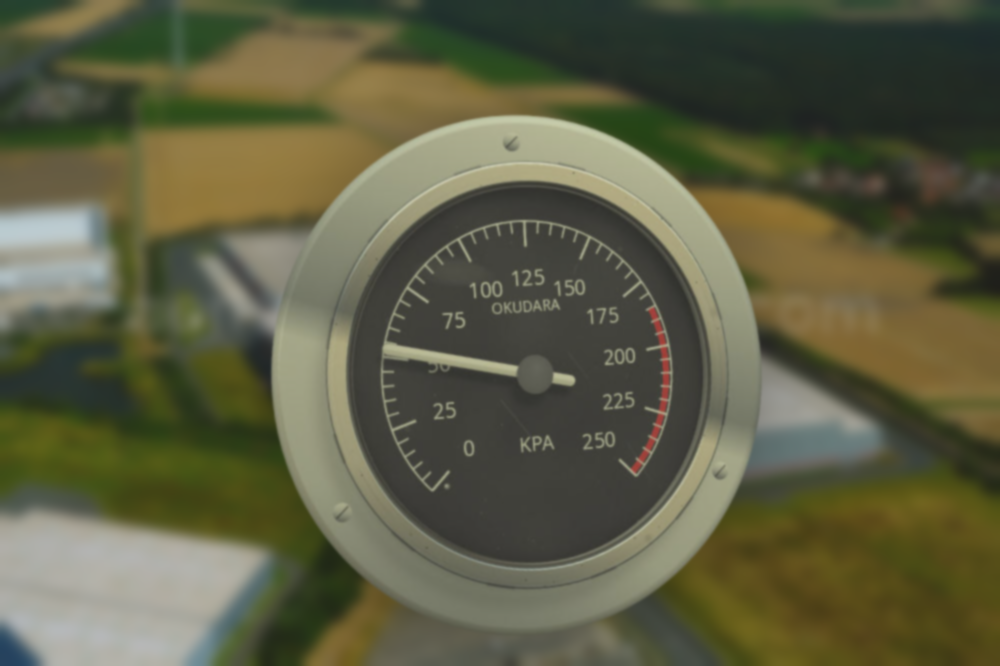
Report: value=52.5 unit=kPa
